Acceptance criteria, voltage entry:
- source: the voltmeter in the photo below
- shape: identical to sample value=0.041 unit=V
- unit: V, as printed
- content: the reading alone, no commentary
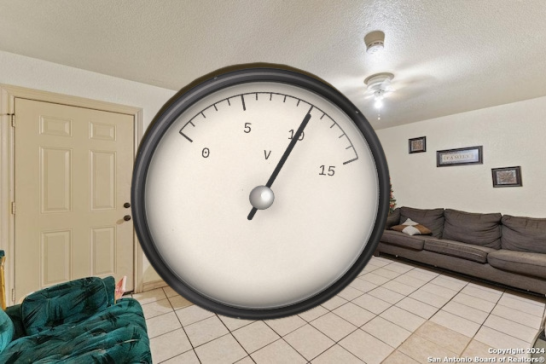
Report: value=10 unit=V
